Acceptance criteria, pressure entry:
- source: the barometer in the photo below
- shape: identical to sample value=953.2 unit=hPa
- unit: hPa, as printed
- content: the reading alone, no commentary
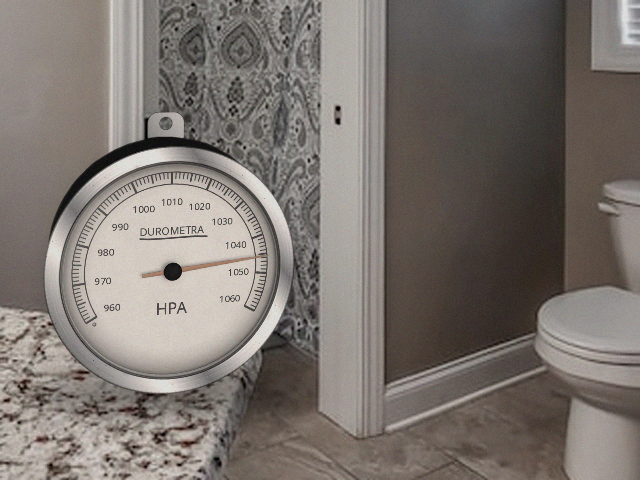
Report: value=1045 unit=hPa
